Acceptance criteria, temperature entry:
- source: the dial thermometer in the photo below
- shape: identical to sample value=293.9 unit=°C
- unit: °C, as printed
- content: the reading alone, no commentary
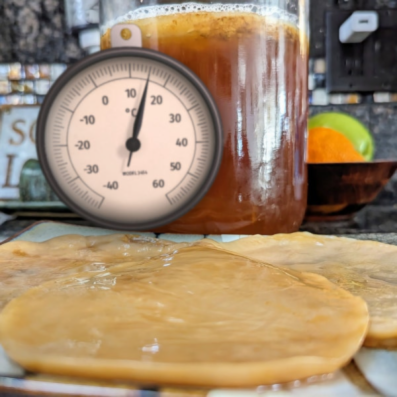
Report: value=15 unit=°C
